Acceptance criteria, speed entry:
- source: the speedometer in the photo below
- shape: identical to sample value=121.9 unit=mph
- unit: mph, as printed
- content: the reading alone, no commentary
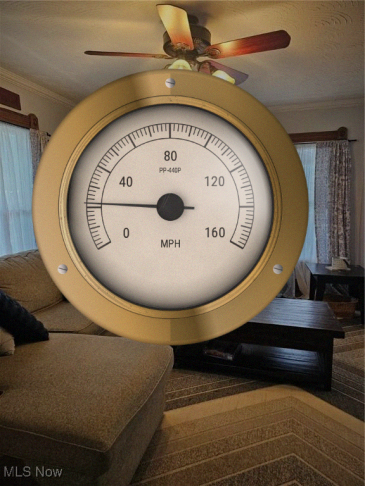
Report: value=22 unit=mph
